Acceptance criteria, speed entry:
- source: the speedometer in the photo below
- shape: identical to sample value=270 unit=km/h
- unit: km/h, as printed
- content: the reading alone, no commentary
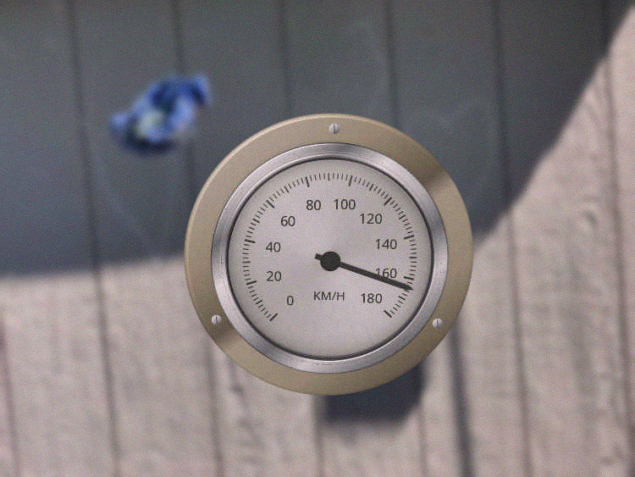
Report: value=164 unit=km/h
